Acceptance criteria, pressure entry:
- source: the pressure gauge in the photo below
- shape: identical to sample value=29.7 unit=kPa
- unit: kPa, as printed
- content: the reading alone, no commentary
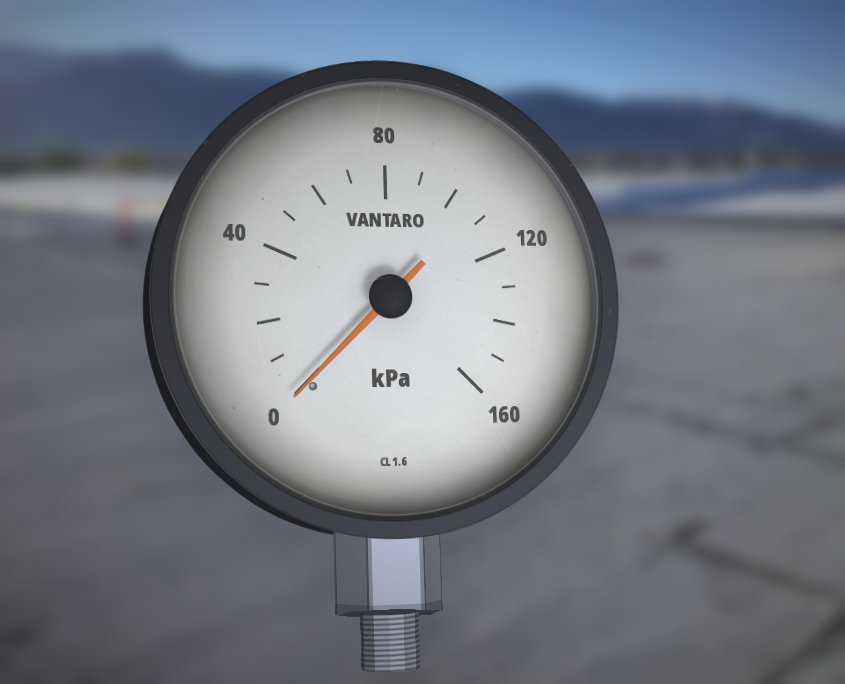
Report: value=0 unit=kPa
